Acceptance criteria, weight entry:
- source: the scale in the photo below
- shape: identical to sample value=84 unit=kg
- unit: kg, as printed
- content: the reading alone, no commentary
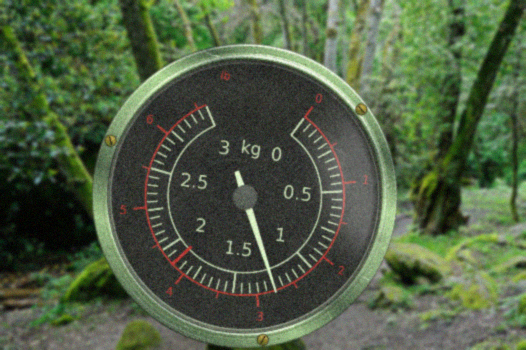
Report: value=1.25 unit=kg
